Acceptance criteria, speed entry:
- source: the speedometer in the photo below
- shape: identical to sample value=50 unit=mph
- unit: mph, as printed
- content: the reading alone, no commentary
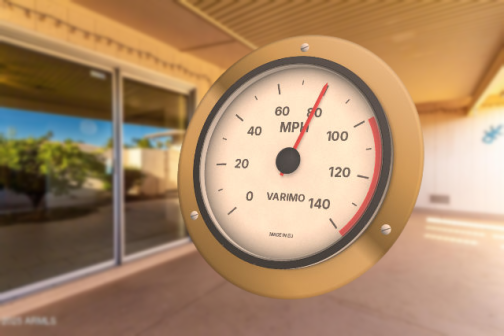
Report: value=80 unit=mph
